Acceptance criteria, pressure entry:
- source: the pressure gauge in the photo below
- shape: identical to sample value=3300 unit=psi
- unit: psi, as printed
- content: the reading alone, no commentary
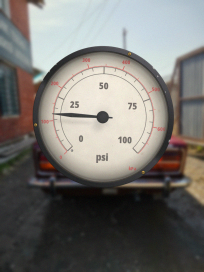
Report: value=17.5 unit=psi
